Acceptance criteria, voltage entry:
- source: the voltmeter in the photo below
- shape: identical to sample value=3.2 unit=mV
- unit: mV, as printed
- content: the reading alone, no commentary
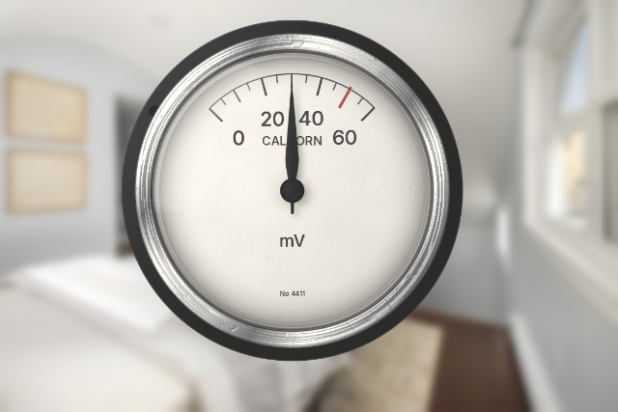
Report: value=30 unit=mV
